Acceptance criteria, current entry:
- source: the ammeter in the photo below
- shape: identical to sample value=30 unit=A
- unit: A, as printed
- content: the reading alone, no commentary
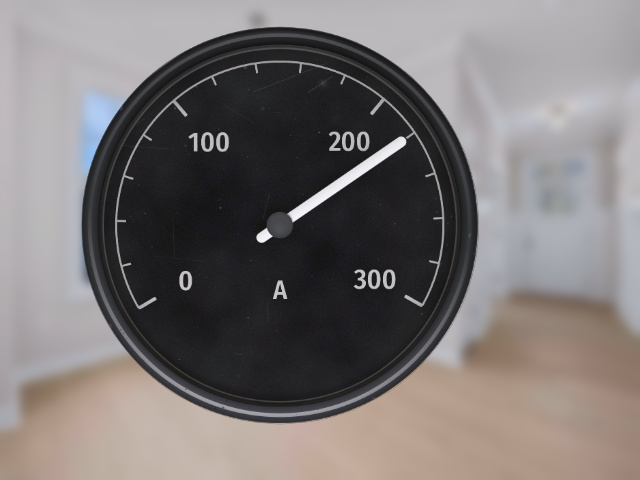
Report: value=220 unit=A
